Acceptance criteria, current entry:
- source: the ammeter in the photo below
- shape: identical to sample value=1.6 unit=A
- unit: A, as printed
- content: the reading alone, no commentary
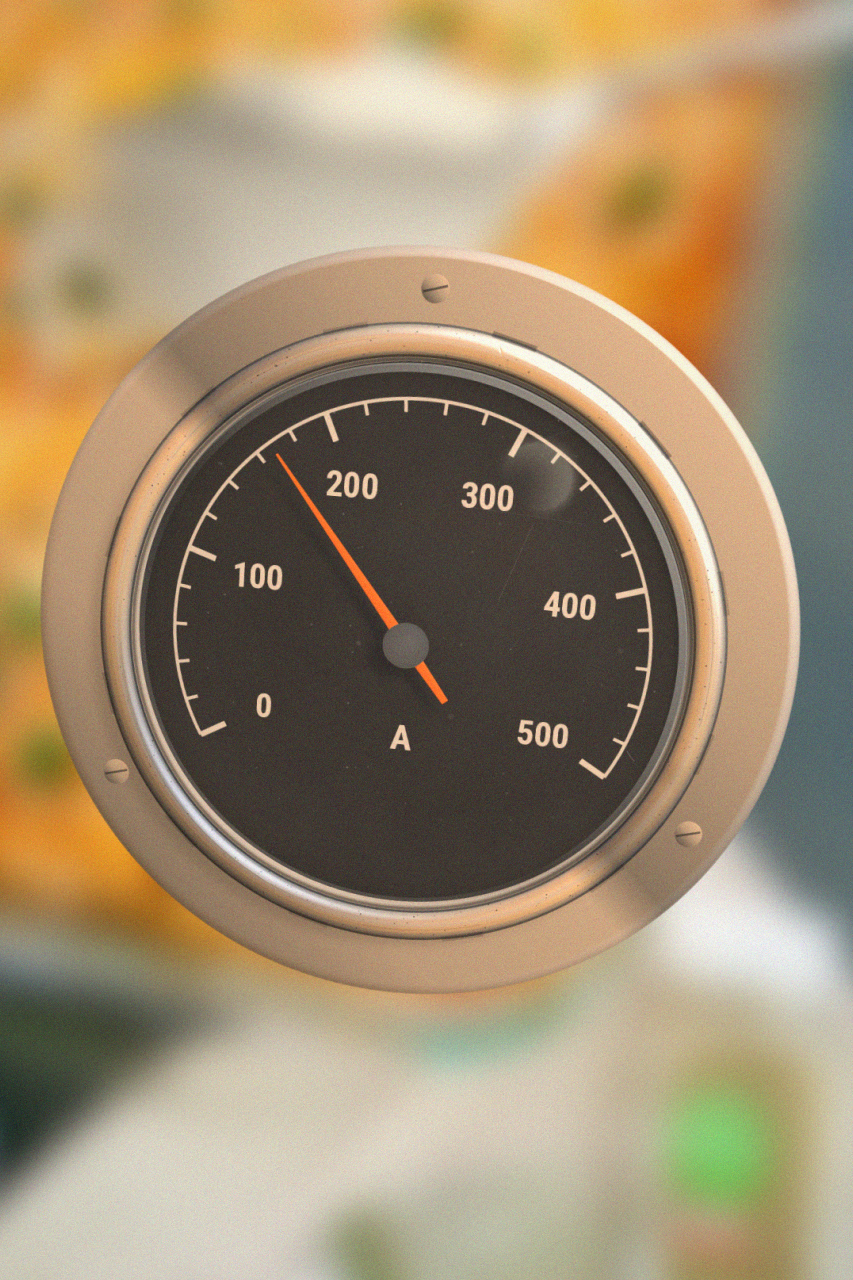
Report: value=170 unit=A
